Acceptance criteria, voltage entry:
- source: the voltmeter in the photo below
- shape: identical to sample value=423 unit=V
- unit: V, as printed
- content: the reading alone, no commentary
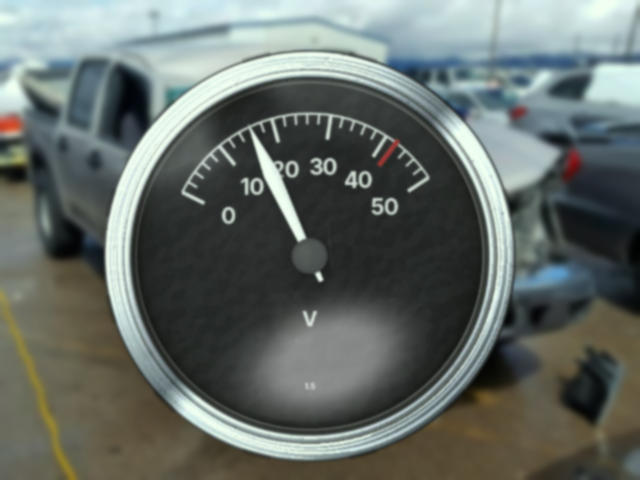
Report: value=16 unit=V
